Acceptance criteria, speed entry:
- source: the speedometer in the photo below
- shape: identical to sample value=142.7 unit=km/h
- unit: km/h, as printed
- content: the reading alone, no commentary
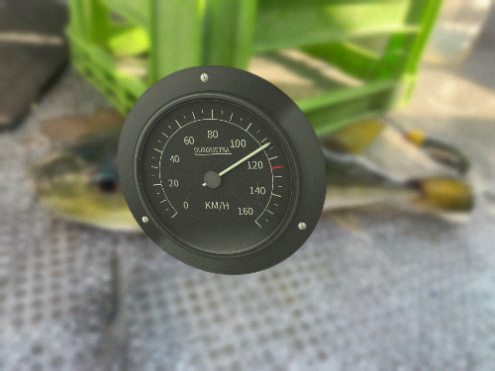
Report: value=112.5 unit=km/h
